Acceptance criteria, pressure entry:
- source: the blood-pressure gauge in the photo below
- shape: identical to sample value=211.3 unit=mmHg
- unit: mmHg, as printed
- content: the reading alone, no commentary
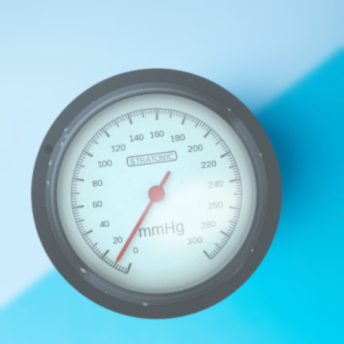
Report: value=10 unit=mmHg
